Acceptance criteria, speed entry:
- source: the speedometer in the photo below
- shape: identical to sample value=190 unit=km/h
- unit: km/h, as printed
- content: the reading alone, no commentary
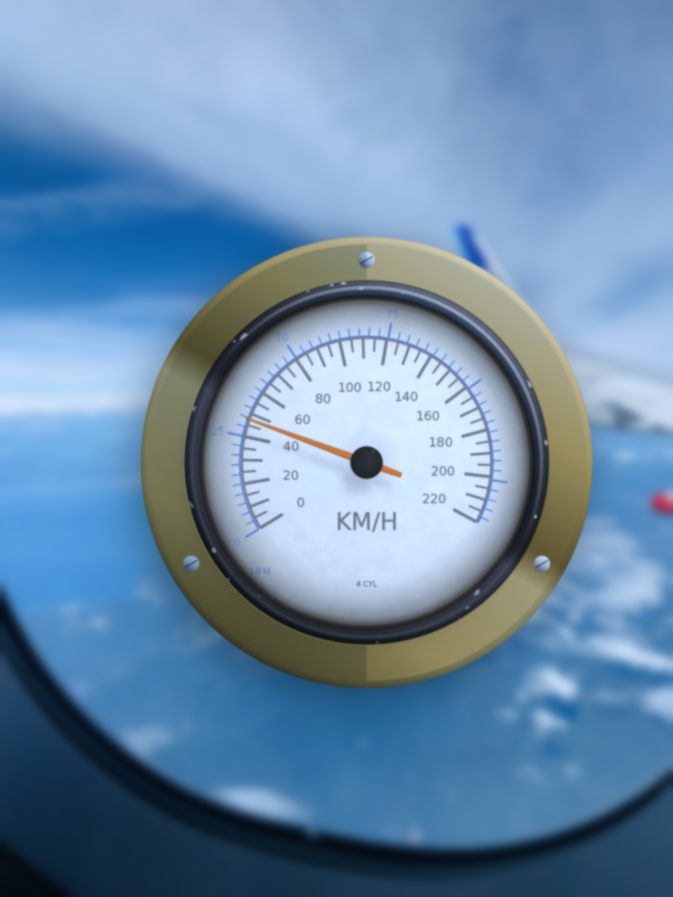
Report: value=47.5 unit=km/h
